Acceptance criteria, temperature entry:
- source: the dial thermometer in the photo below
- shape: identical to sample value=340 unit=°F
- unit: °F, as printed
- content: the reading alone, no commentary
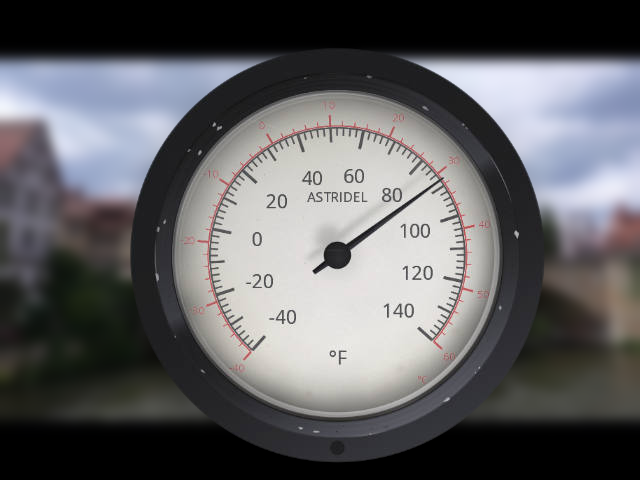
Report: value=88 unit=°F
